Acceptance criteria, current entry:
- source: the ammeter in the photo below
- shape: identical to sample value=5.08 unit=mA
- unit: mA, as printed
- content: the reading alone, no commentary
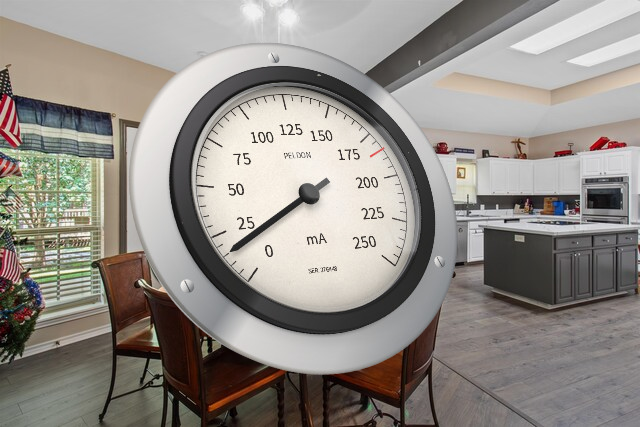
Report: value=15 unit=mA
